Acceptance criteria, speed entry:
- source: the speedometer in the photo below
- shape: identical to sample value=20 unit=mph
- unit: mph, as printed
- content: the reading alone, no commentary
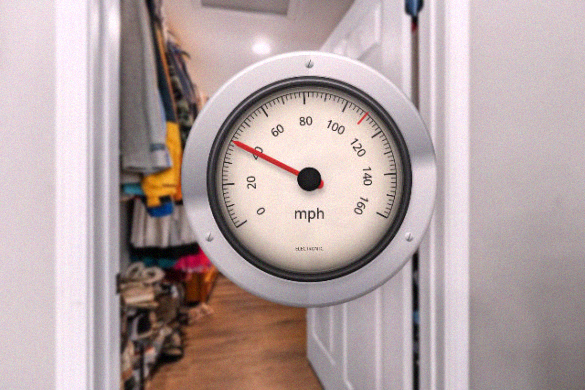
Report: value=40 unit=mph
